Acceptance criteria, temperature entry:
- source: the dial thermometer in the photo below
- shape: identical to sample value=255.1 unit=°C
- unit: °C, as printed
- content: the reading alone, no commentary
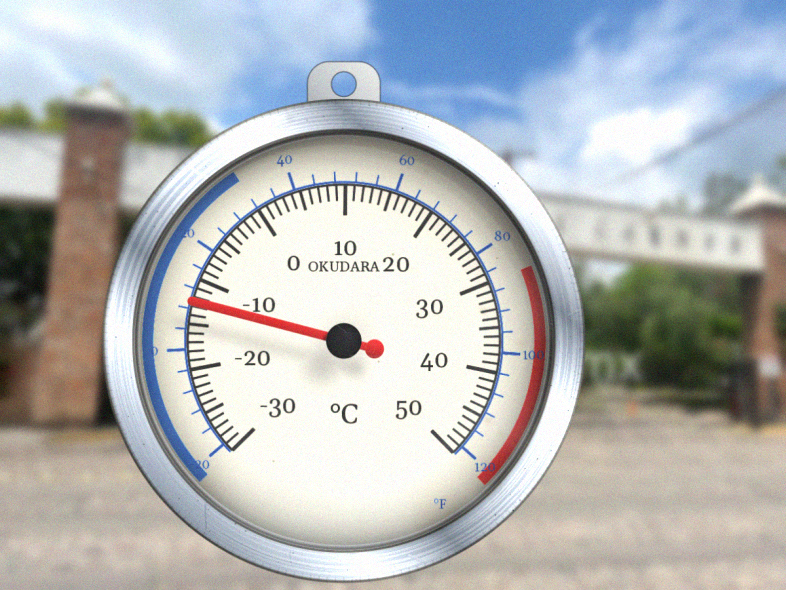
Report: value=-12.5 unit=°C
